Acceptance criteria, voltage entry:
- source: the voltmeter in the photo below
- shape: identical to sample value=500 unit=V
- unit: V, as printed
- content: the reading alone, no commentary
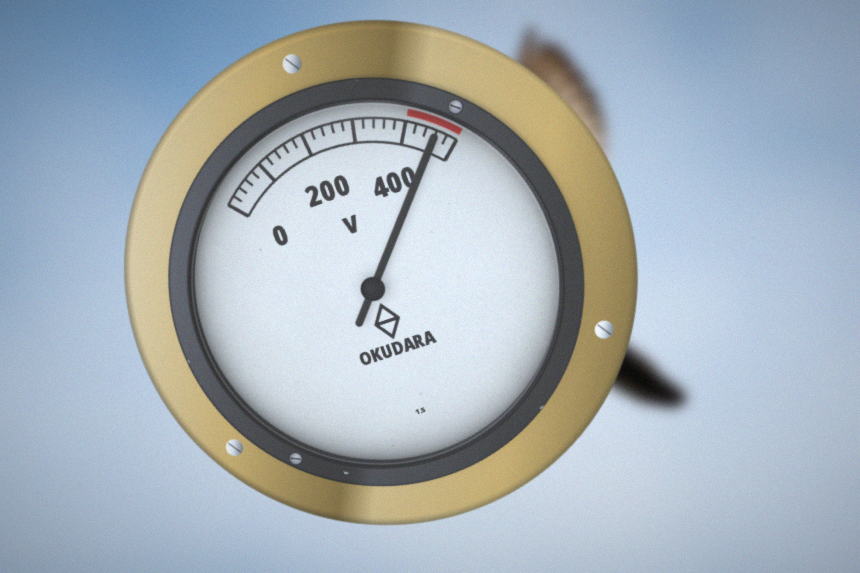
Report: value=460 unit=V
